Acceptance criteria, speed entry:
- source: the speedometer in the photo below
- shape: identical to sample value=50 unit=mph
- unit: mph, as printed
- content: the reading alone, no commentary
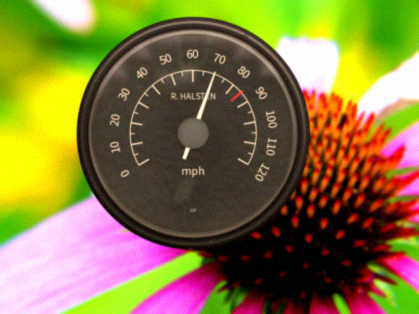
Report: value=70 unit=mph
